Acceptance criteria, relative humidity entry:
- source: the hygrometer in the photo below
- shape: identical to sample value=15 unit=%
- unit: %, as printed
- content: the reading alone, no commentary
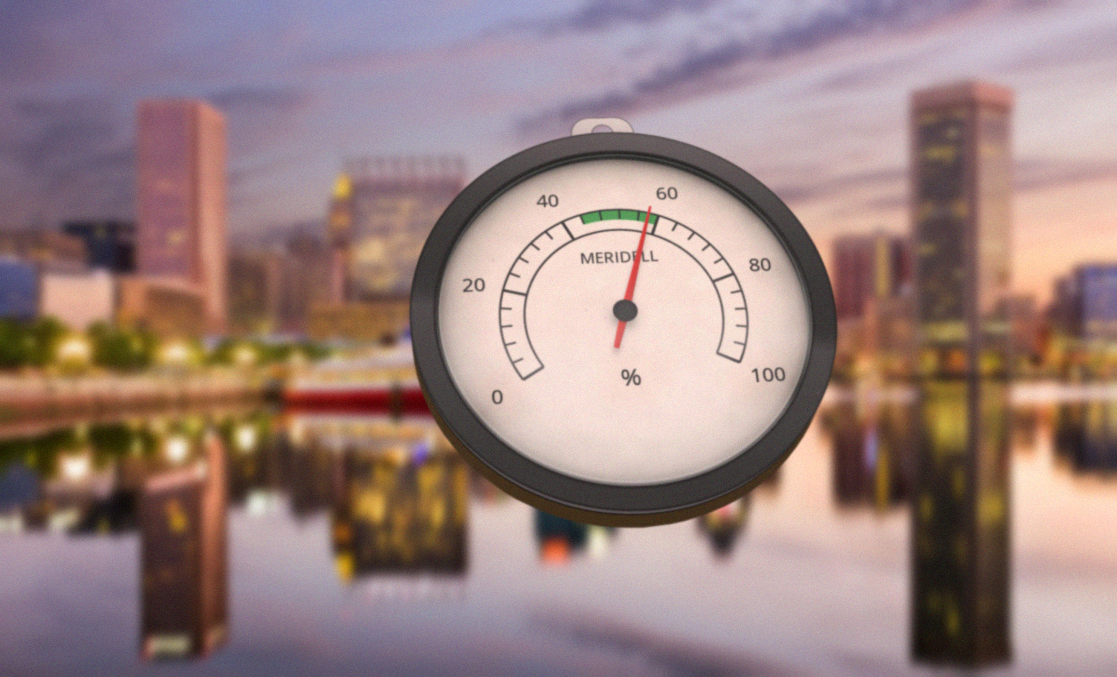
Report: value=58 unit=%
